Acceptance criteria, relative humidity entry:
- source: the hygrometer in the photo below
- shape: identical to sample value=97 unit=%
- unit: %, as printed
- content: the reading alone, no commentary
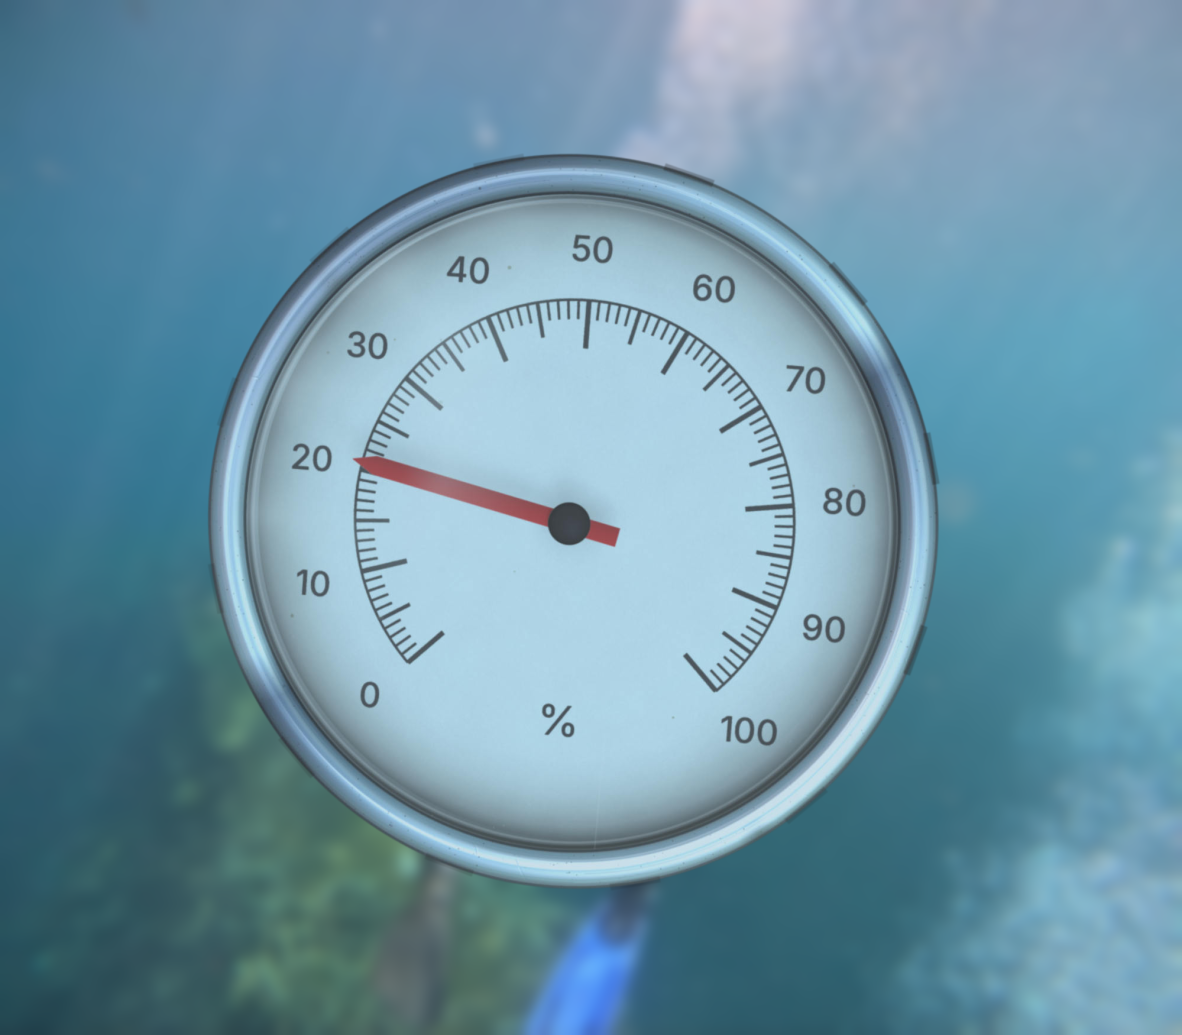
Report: value=21 unit=%
